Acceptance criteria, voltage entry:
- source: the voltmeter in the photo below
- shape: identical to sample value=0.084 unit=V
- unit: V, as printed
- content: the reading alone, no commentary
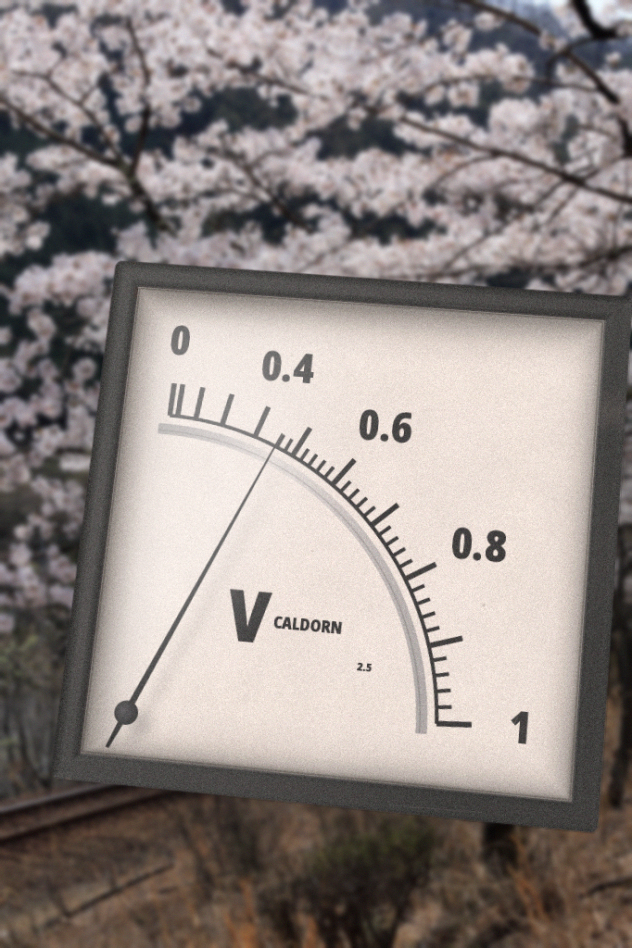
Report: value=0.46 unit=V
